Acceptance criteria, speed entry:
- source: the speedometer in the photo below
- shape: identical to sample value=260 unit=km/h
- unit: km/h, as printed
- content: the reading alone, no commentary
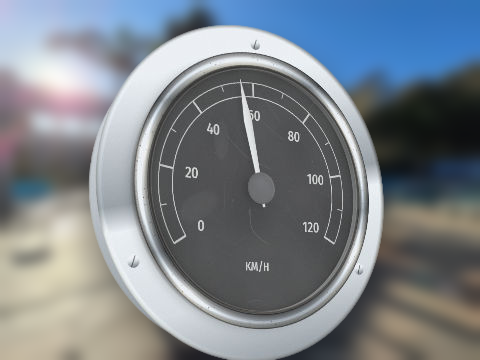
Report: value=55 unit=km/h
